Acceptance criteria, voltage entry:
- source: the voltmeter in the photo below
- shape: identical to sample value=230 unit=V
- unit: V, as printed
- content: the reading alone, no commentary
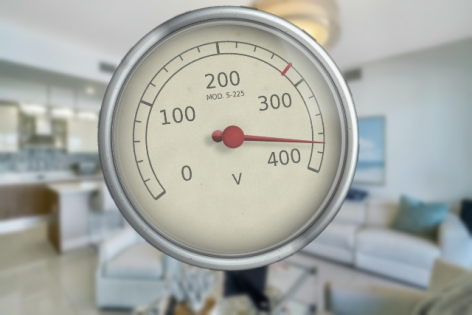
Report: value=370 unit=V
